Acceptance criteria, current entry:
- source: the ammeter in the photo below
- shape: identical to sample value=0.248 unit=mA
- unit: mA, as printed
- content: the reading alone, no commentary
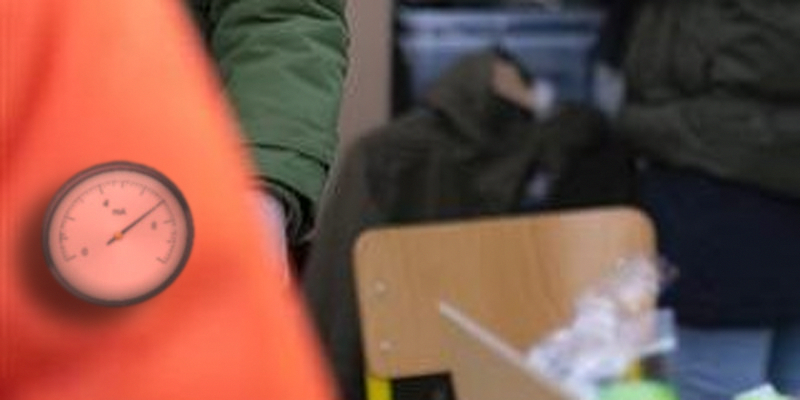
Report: value=7 unit=mA
